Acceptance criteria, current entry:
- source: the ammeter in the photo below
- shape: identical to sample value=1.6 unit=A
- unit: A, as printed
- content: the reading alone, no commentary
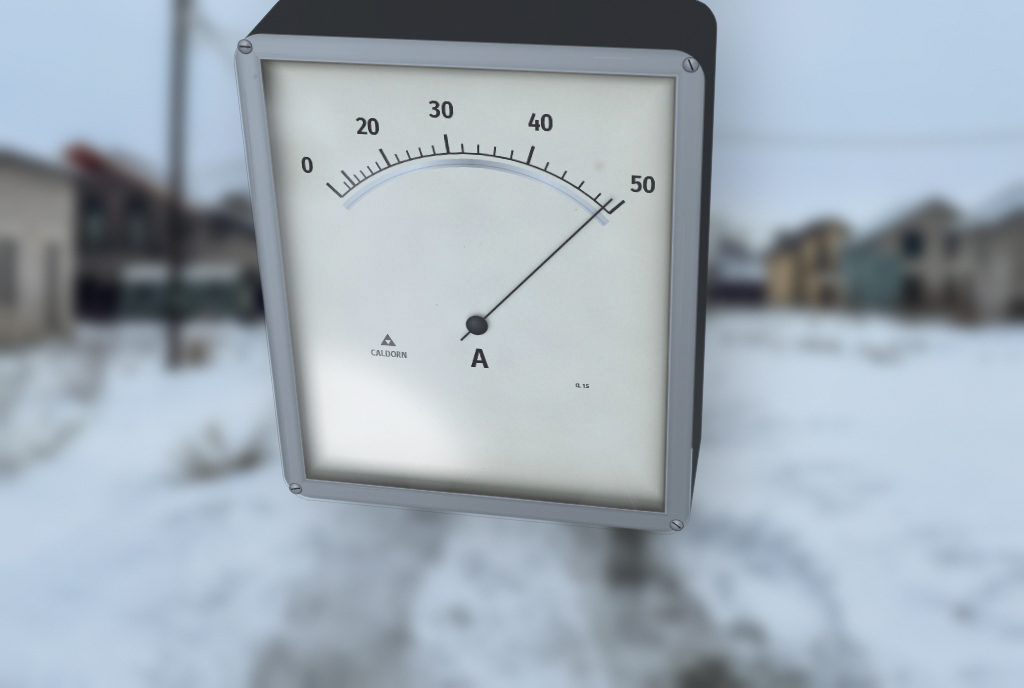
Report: value=49 unit=A
